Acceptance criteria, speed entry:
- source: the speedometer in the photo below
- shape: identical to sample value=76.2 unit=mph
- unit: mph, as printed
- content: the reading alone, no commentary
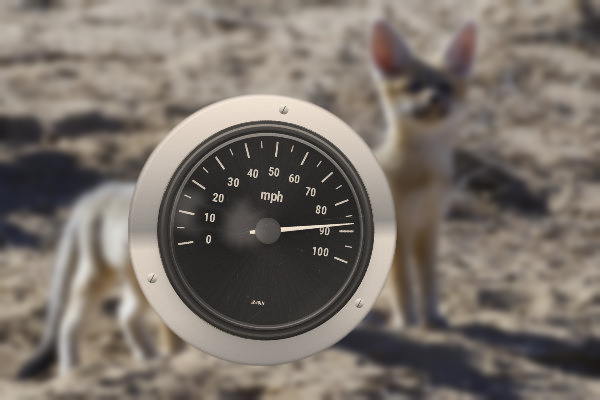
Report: value=87.5 unit=mph
